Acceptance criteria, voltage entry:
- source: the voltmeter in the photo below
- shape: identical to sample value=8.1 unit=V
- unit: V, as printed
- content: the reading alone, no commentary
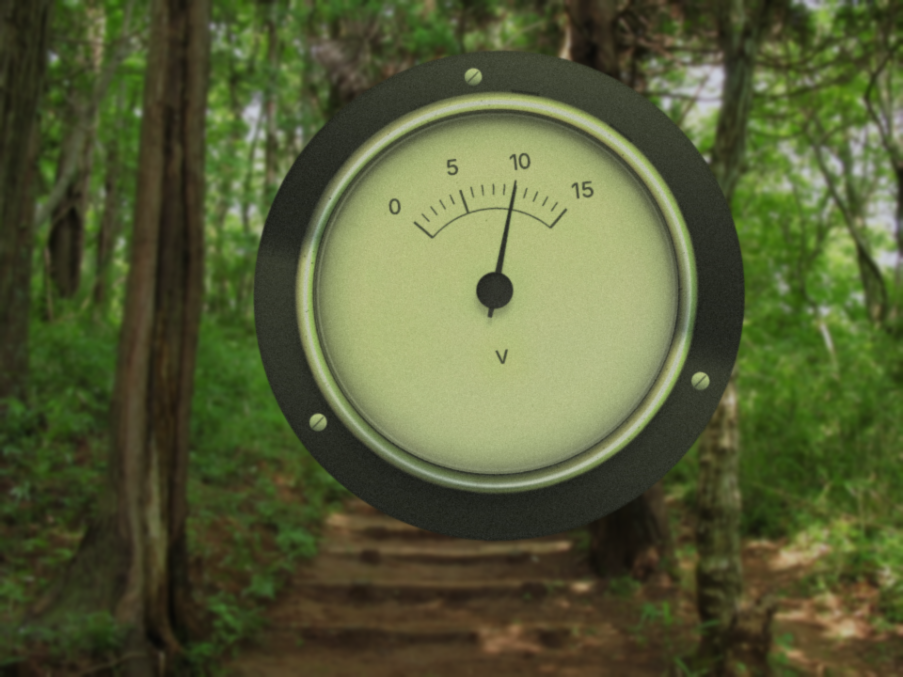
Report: value=10 unit=V
